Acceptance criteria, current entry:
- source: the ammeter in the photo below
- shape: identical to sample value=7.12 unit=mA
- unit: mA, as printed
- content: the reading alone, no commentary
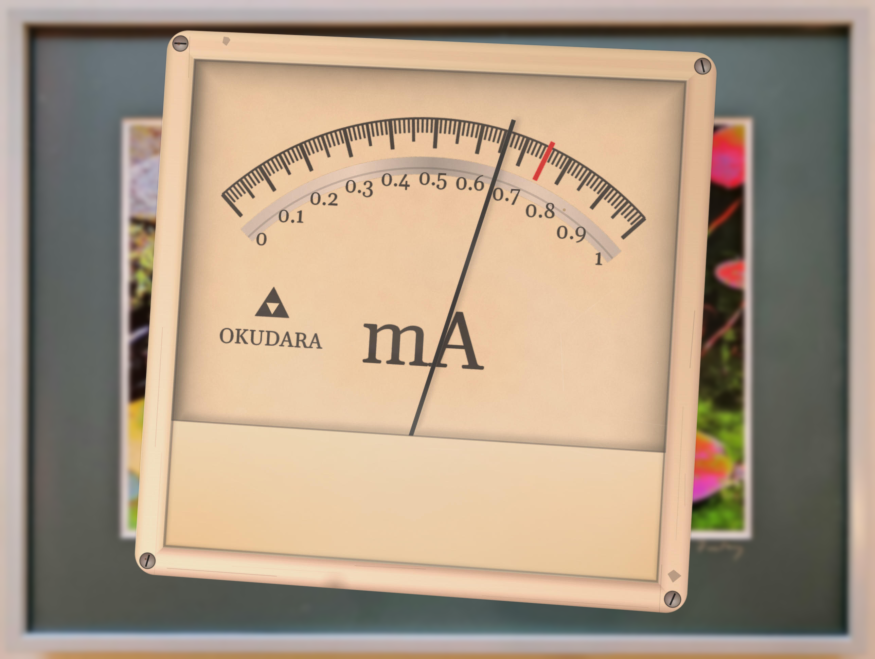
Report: value=0.66 unit=mA
